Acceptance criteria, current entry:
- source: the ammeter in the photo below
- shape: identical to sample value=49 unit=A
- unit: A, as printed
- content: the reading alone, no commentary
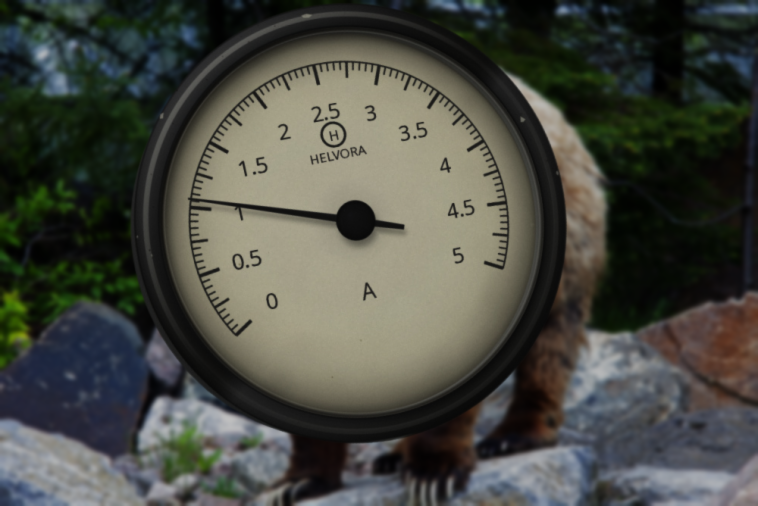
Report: value=1.05 unit=A
